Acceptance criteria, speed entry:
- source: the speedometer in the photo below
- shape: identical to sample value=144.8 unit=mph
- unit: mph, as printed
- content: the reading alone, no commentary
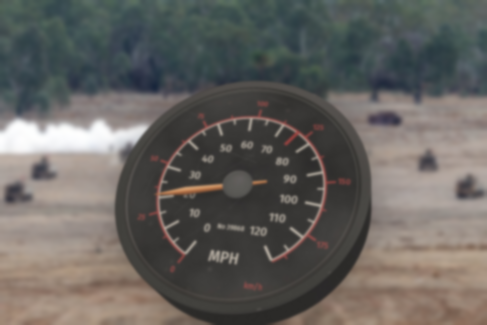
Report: value=20 unit=mph
